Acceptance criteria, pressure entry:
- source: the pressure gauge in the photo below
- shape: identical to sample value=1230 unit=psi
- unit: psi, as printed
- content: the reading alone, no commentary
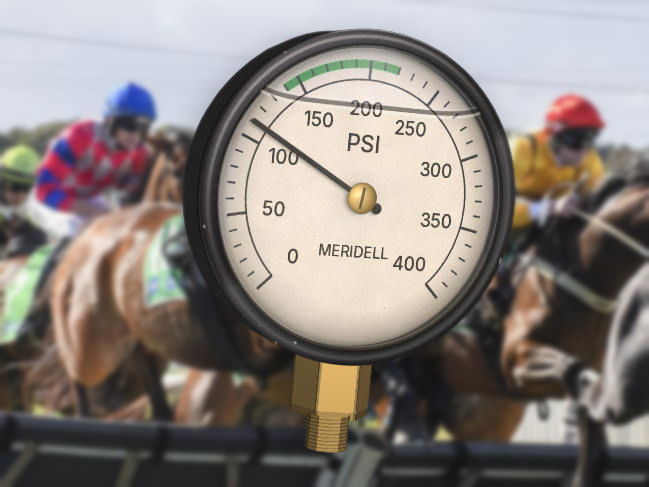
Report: value=110 unit=psi
